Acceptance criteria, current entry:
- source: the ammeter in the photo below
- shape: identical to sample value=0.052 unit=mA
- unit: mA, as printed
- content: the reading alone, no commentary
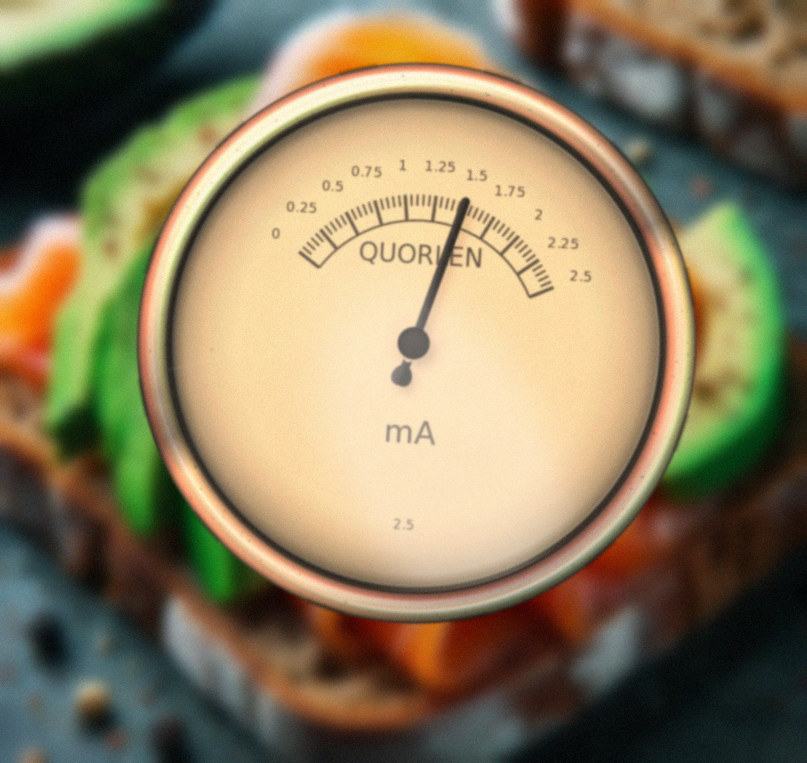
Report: value=1.5 unit=mA
